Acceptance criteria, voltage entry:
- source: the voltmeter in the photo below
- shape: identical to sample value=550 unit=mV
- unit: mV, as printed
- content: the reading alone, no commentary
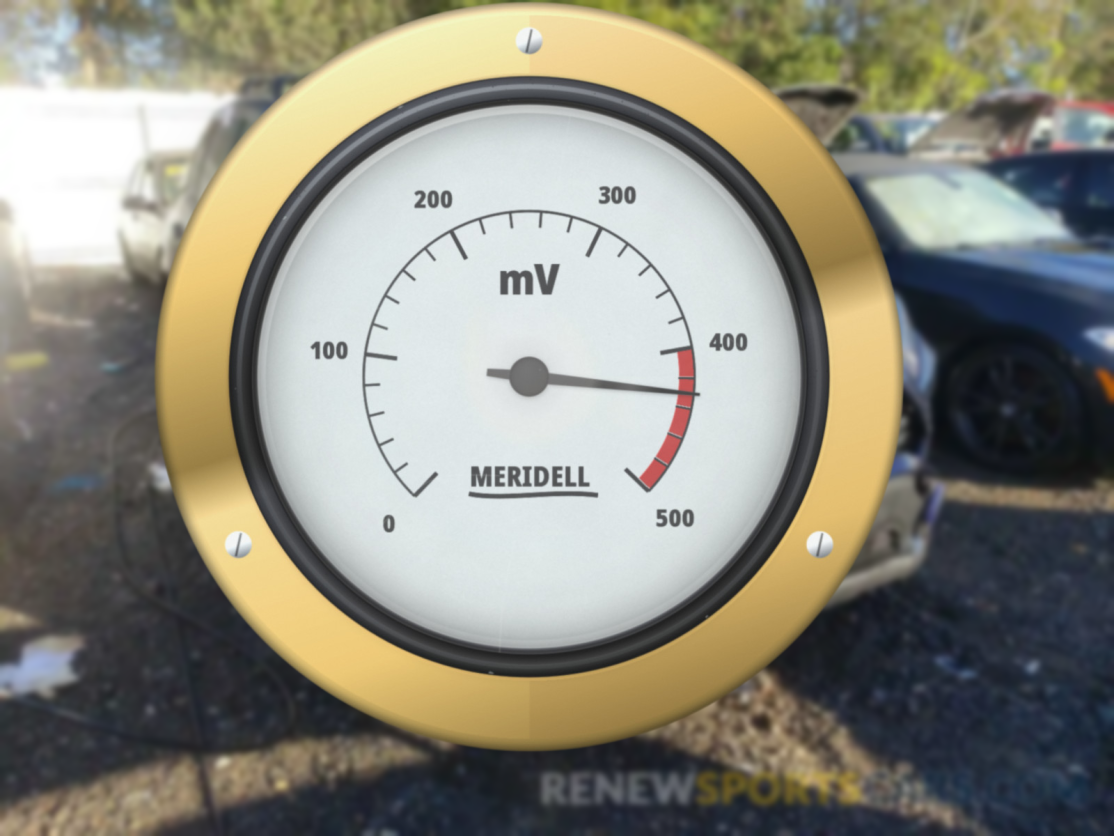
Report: value=430 unit=mV
